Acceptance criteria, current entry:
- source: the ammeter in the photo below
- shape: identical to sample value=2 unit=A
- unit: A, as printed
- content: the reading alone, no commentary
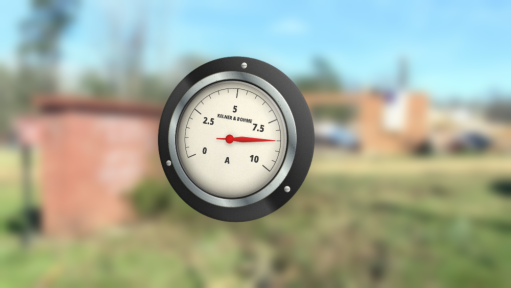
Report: value=8.5 unit=A
